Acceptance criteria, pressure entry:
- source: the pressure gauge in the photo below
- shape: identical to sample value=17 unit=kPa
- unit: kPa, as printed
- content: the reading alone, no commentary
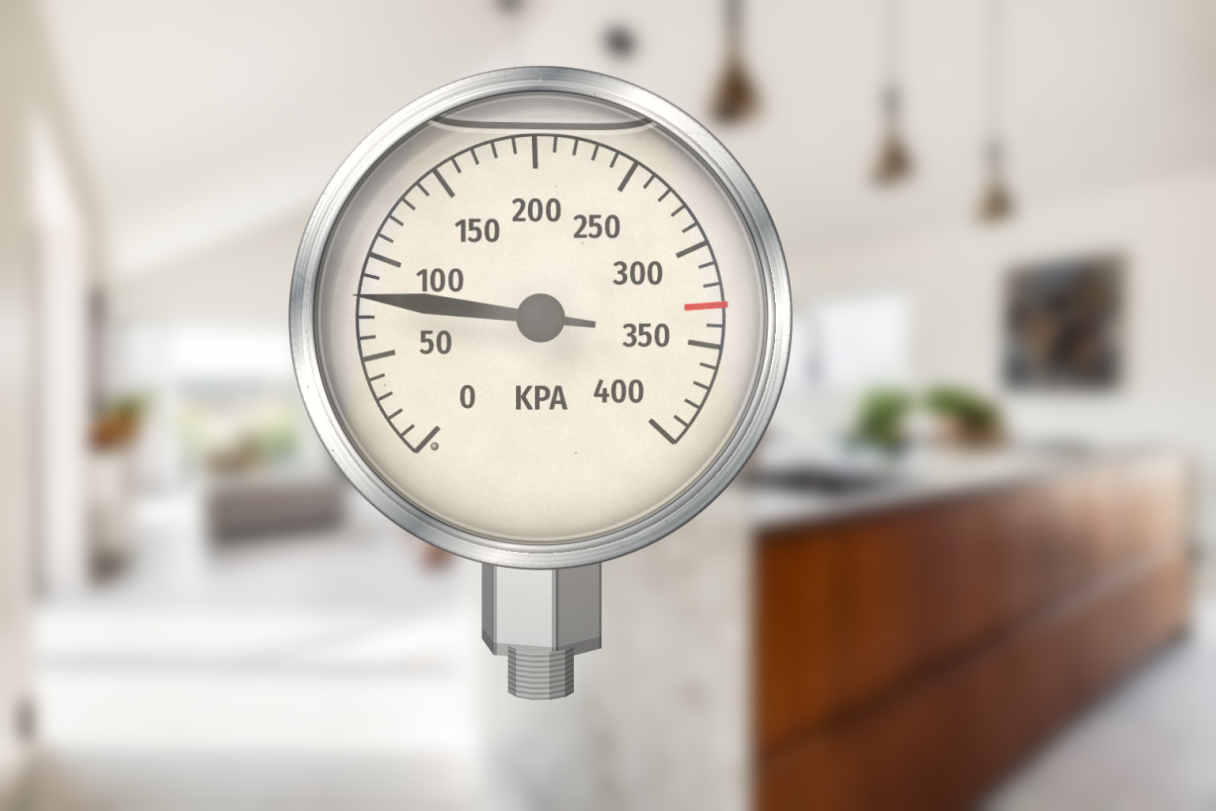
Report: value=80 unit=kPa
